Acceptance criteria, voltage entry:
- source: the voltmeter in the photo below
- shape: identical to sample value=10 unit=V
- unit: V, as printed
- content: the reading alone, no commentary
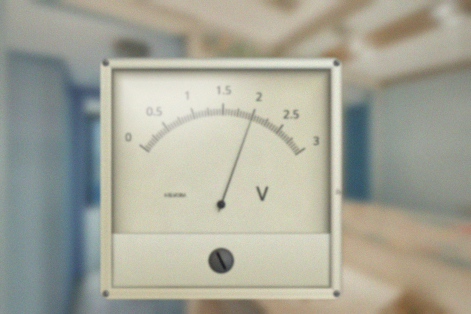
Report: value=2 unit=V
